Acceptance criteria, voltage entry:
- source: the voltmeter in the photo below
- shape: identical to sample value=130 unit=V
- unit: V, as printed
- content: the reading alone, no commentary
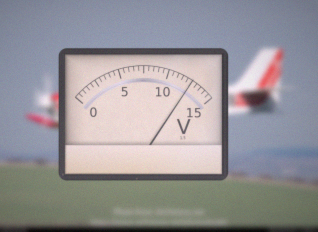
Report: value=12.5 unit=V
